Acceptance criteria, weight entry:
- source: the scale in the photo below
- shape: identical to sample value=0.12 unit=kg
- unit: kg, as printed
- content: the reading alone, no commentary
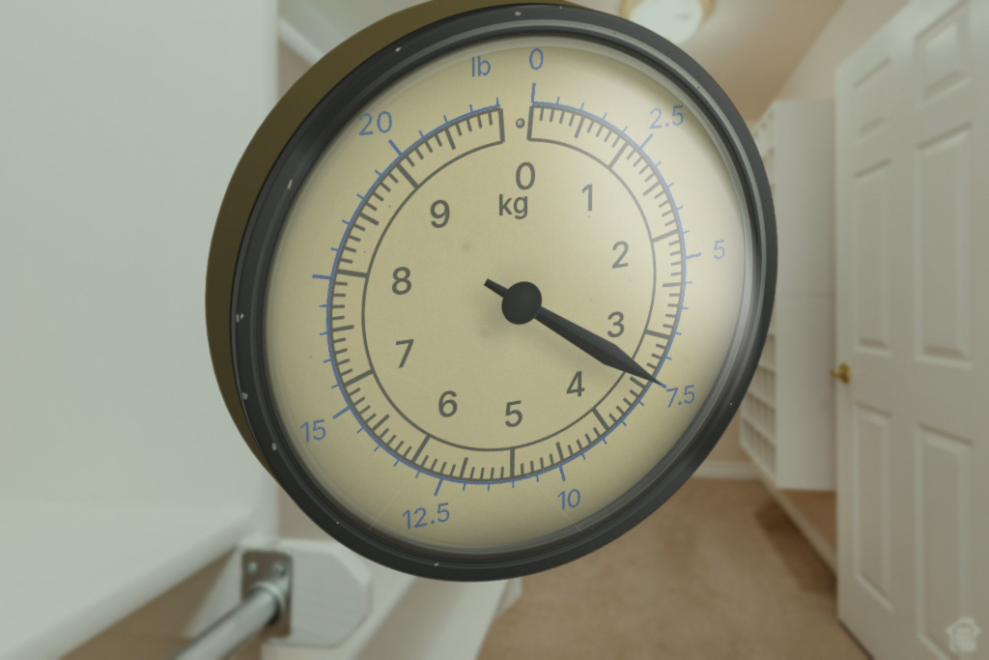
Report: value=3.4 unit=kg
